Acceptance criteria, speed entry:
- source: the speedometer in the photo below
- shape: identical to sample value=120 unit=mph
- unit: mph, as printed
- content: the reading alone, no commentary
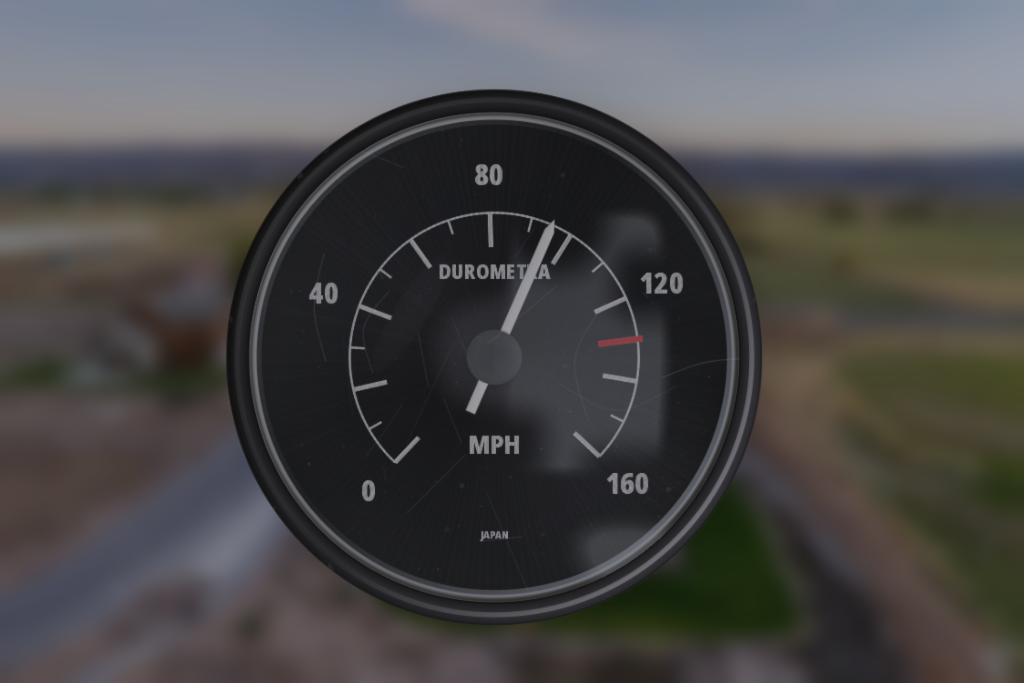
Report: value=95 unit=mph
